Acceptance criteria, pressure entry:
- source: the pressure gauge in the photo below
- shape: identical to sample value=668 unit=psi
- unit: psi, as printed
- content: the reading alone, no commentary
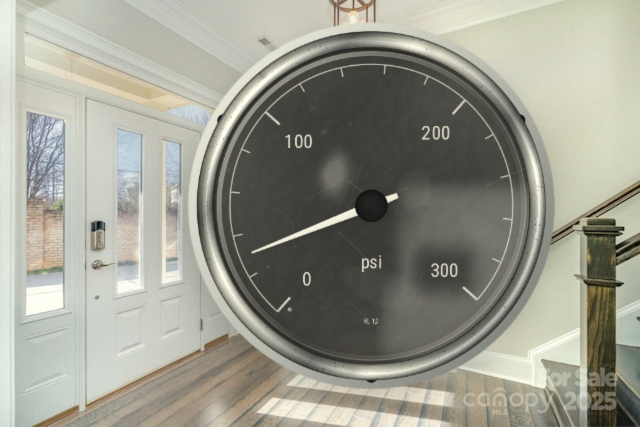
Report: value=30 unit=psi
